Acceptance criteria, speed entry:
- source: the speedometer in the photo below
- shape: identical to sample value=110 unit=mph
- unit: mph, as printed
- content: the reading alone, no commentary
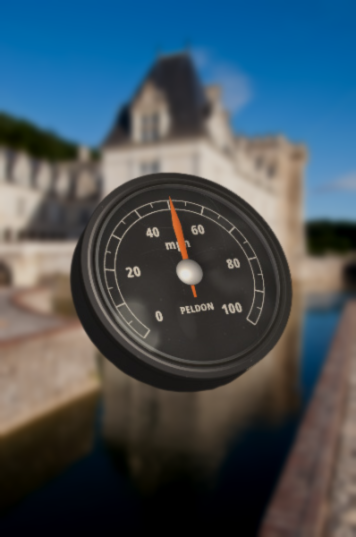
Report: value=50 unit=mph
